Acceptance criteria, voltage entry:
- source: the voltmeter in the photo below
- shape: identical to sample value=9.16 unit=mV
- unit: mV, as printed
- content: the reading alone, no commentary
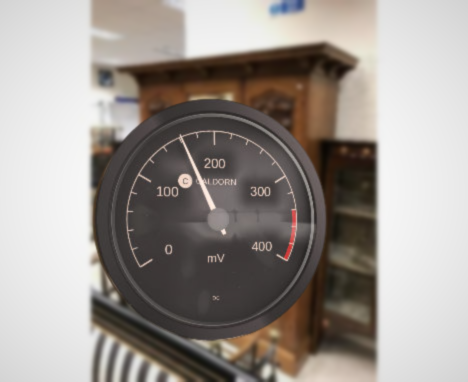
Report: value=160 unit=mV
